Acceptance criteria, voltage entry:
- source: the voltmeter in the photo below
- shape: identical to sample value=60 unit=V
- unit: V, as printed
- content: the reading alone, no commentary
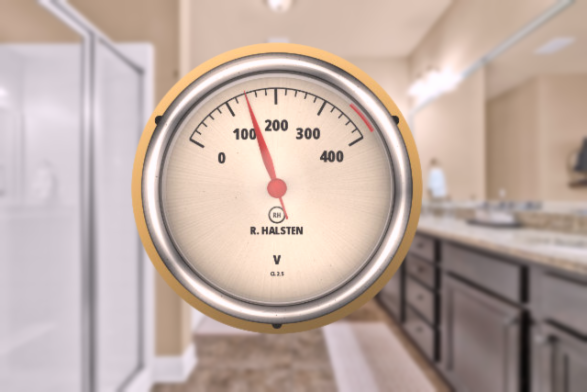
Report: value=140 unit=V
